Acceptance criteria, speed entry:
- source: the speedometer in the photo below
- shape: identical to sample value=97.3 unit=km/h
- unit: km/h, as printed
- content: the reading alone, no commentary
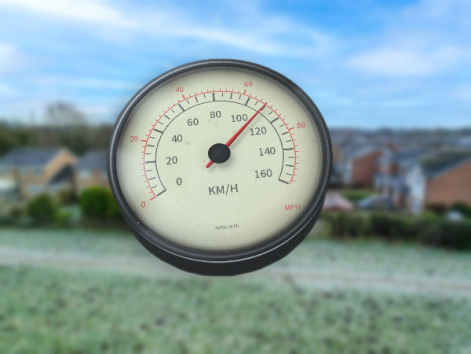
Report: value=110 unit=km/h
